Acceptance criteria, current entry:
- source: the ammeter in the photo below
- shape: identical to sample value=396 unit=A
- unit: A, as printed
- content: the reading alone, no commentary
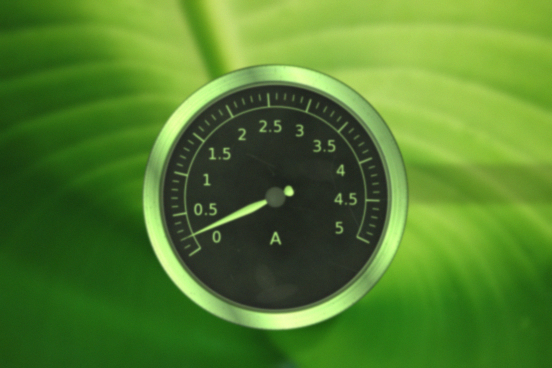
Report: value=0.2 unit=A
